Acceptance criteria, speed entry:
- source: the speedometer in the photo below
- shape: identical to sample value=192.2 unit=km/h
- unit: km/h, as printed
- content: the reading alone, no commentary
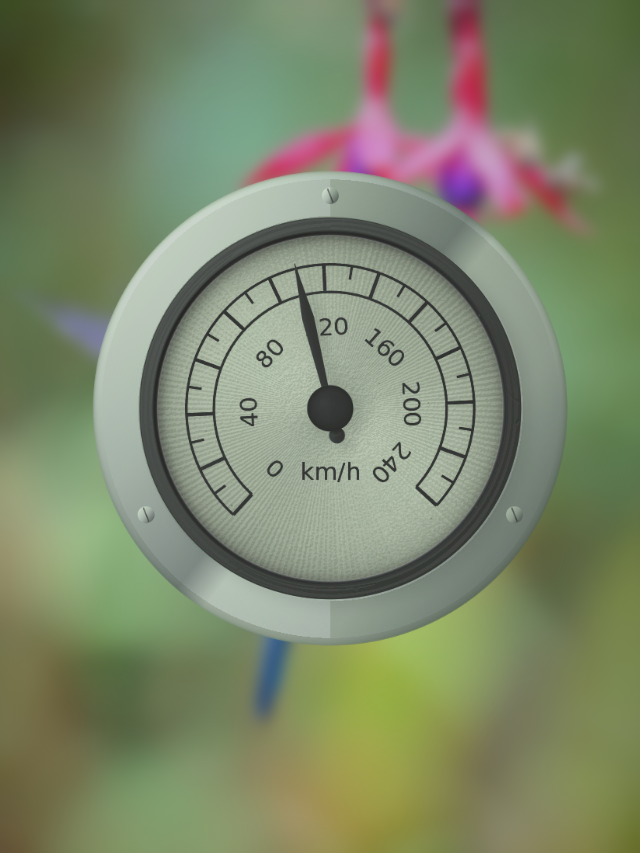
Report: value=110 unit=km/h
